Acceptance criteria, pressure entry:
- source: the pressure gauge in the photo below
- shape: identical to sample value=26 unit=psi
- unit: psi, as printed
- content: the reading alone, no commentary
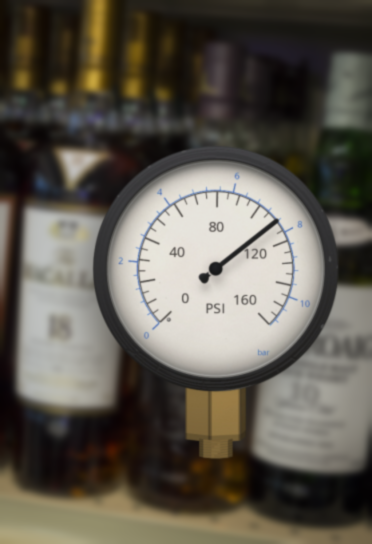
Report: value=110 unit=psi
